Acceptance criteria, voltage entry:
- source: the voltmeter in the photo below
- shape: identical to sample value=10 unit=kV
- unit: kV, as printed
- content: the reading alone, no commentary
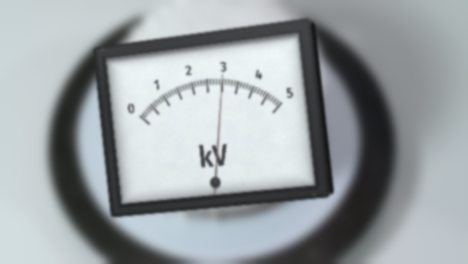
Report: value=3 unit=kV
